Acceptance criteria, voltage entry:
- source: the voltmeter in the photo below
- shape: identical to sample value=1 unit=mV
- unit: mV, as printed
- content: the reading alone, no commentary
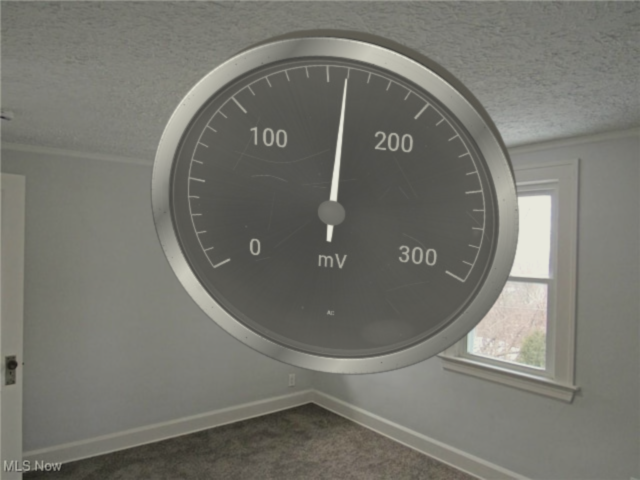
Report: value=160 unit=mV
